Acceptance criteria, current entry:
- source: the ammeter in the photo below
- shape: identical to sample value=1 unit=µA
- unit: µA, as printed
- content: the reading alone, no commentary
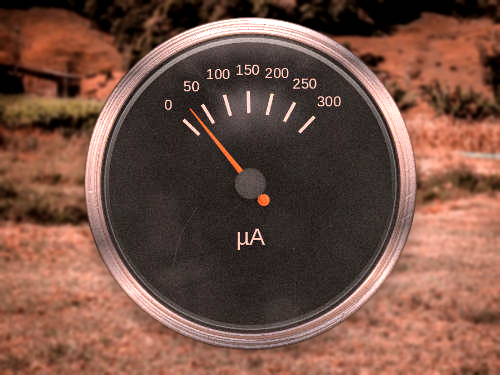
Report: value=25 unit=µA
